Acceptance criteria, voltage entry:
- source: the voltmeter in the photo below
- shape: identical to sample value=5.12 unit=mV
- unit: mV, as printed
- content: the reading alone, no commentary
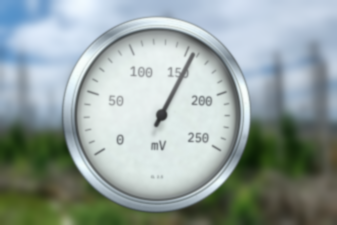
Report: value=155 unit=mV
